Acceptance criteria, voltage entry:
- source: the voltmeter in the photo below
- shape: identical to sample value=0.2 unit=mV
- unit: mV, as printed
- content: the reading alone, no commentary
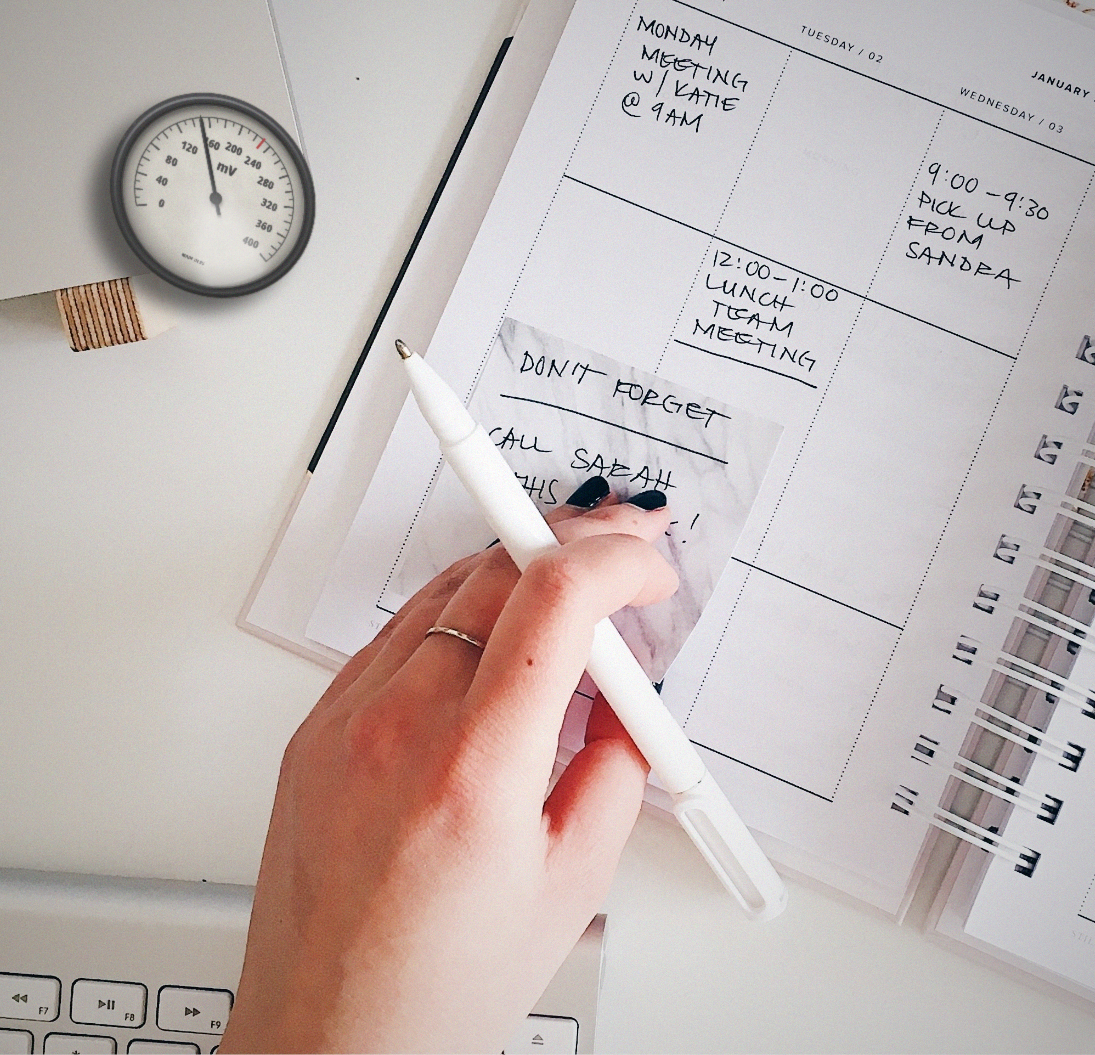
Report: value=150 unit=mV
